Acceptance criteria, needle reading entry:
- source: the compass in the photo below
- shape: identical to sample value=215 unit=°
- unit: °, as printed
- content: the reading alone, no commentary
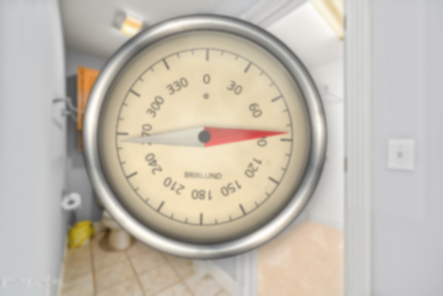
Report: value=85 unit=°
